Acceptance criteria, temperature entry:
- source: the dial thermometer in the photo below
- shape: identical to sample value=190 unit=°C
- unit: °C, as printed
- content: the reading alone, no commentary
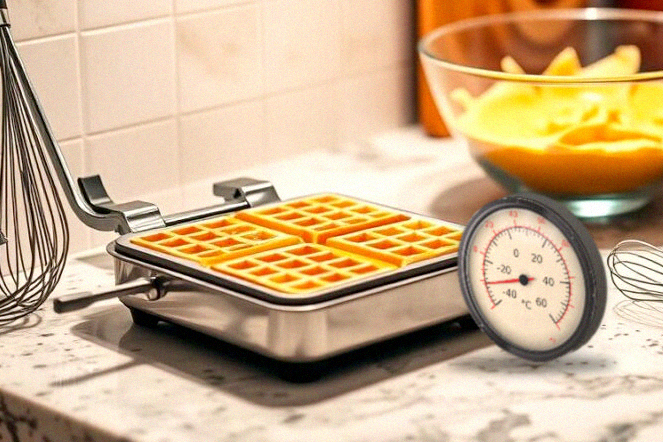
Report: value=-30 unit=°C
